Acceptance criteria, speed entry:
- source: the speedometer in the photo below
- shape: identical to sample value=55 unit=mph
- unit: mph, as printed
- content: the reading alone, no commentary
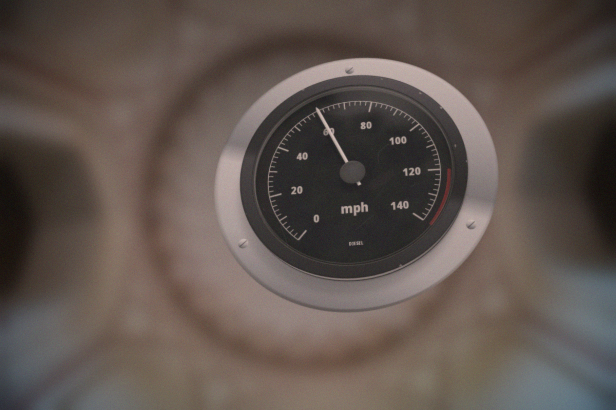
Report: value=60 unit=mph
